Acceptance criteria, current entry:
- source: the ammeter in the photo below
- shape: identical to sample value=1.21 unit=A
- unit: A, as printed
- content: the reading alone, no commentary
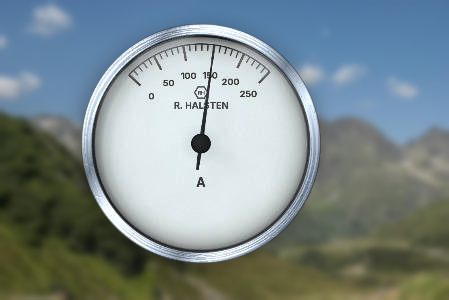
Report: value=150 unit=A
